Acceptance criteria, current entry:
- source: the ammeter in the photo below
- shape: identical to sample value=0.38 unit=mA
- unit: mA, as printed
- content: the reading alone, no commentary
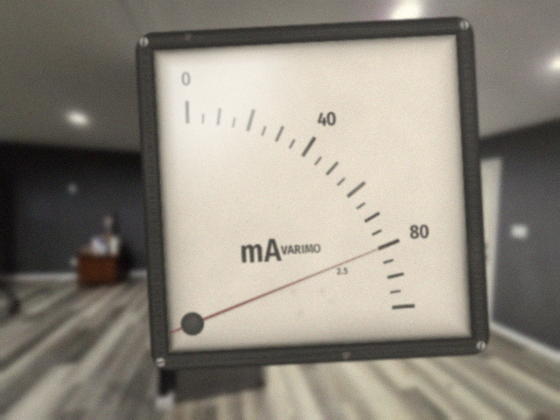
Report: value=80 unit=mA
